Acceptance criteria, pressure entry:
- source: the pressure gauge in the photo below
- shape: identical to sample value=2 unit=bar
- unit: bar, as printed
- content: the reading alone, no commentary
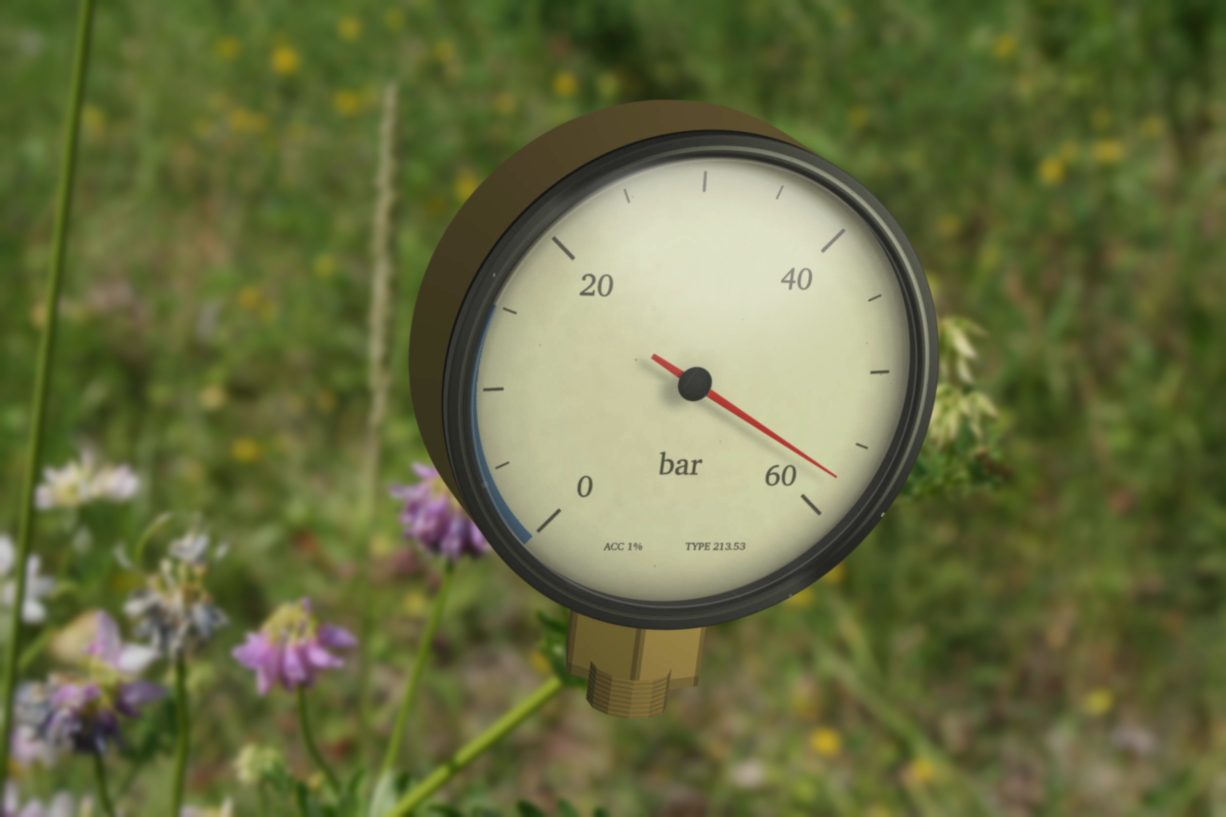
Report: value=57.5 unit=bar
